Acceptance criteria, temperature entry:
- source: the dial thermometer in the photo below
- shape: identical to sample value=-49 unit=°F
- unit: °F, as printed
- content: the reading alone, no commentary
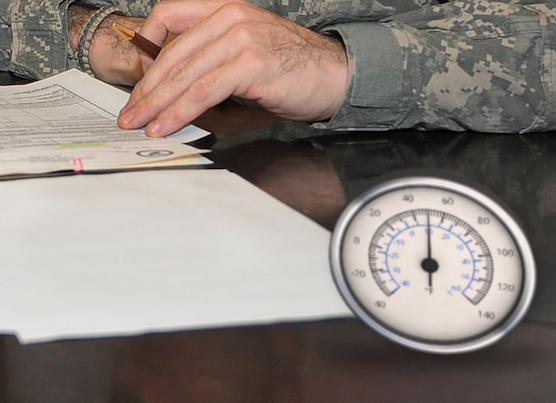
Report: value=50 unit=°F
